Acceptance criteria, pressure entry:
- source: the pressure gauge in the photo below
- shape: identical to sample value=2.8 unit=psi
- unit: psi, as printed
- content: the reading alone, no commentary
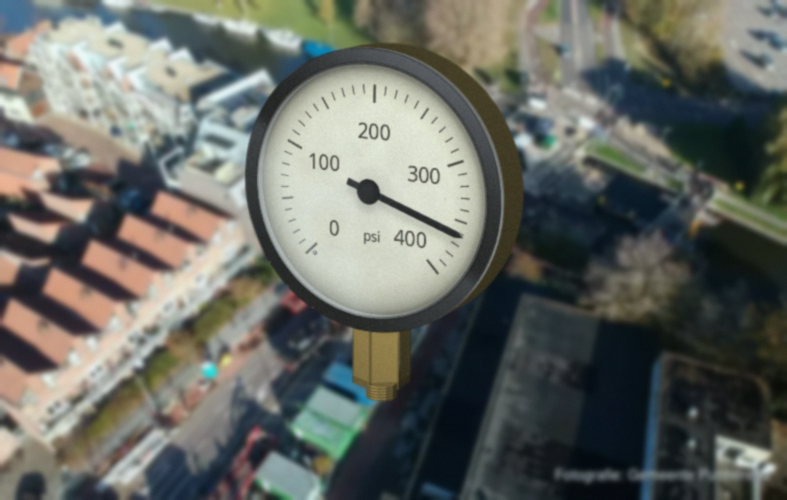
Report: value=360 unit=psi
